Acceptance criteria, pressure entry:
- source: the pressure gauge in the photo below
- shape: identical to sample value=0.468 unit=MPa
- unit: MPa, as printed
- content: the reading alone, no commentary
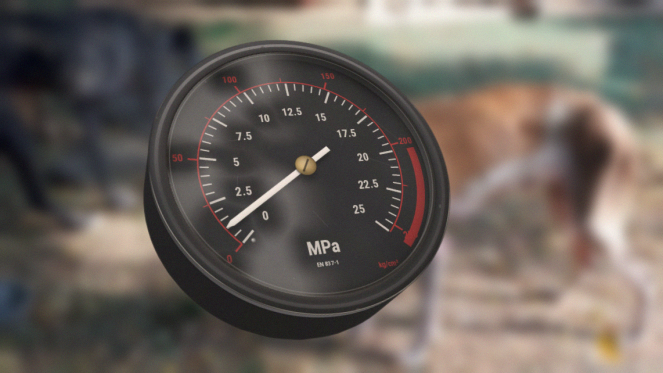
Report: value=1 unit=MPa
